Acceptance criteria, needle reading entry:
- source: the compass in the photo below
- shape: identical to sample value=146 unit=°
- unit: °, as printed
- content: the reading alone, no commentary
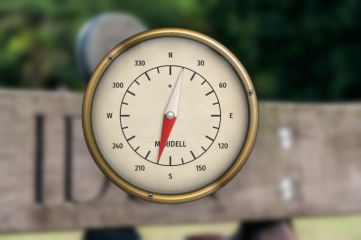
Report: value=195 unit=°
